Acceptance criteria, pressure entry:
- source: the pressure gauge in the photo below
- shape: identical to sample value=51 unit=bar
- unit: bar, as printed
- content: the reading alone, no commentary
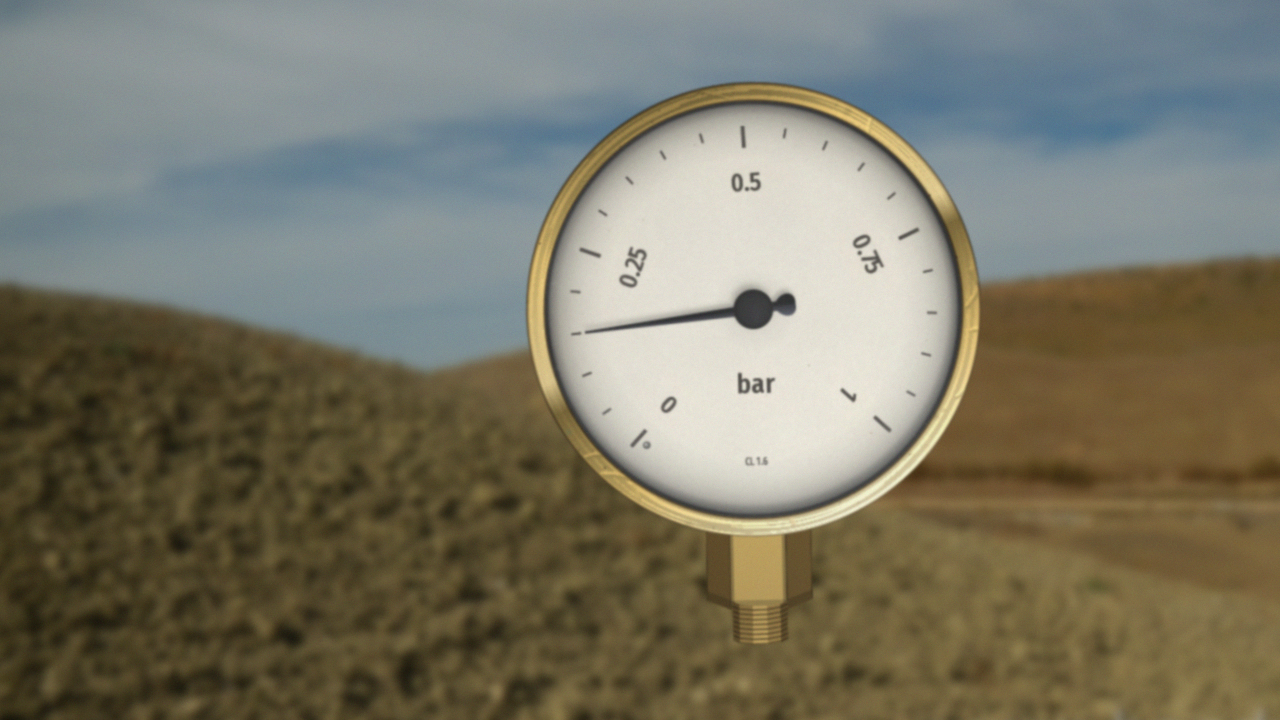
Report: value=0.15 unit=bar
